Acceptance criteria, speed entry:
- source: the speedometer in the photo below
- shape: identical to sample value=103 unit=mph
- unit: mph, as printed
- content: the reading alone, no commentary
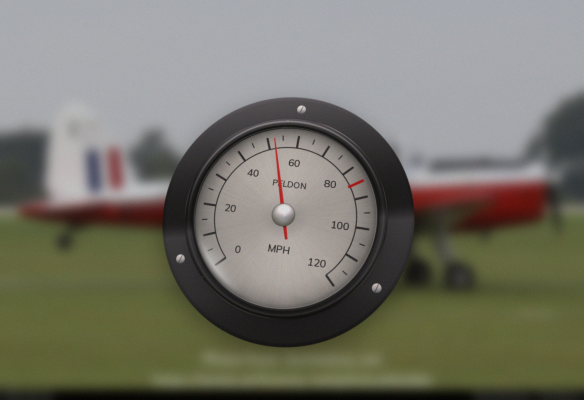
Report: value=52.5 unit=mph
